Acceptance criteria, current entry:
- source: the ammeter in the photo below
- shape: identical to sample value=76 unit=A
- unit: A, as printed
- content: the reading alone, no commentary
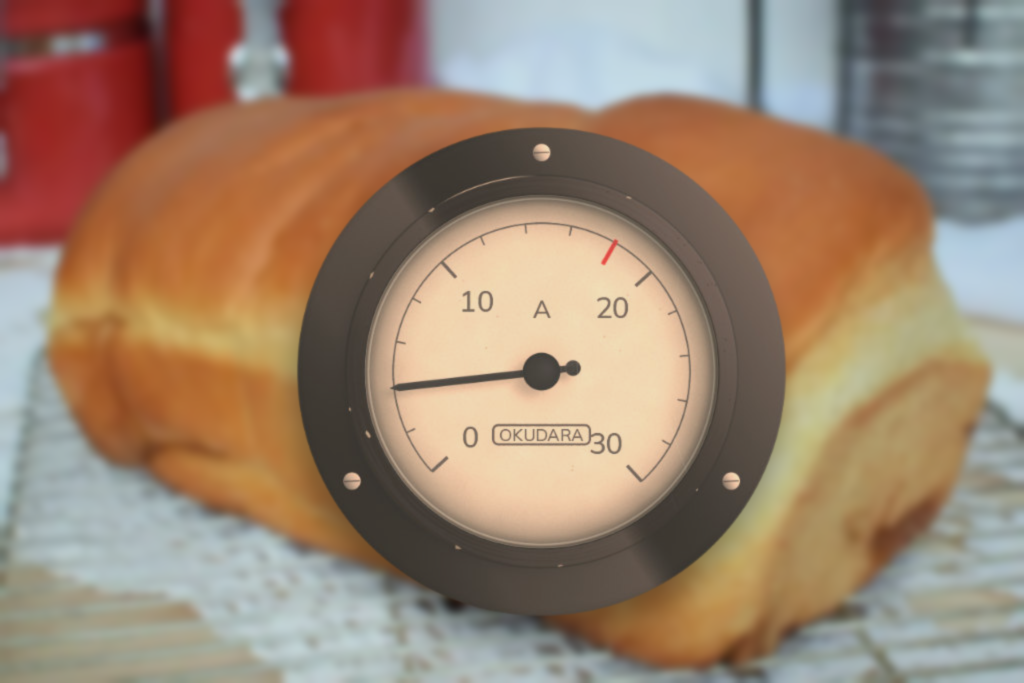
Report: value=4 unit=A
